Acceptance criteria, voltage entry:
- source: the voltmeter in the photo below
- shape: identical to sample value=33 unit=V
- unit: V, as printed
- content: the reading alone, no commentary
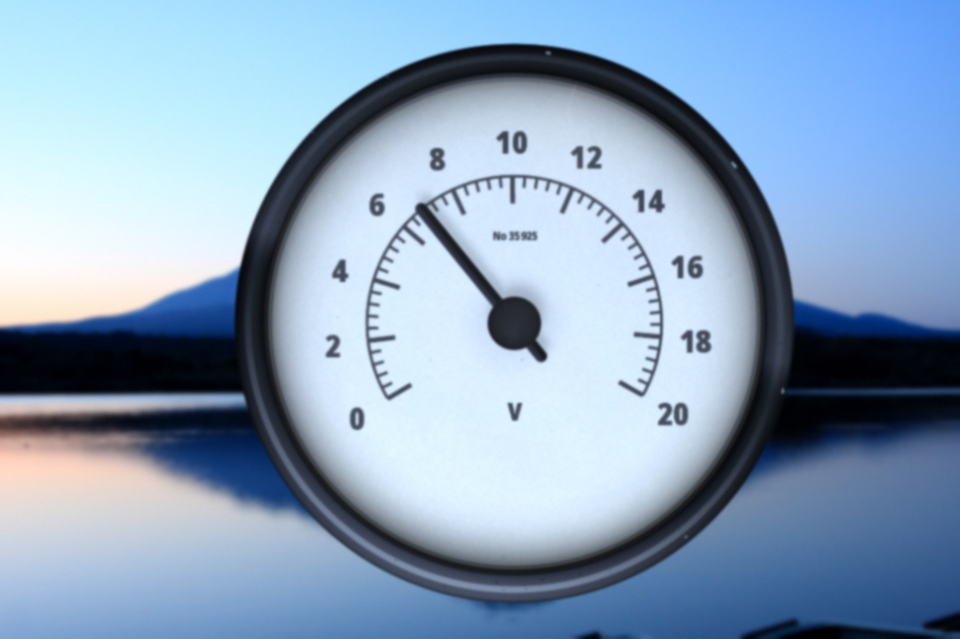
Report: value=6.8 unit=V
